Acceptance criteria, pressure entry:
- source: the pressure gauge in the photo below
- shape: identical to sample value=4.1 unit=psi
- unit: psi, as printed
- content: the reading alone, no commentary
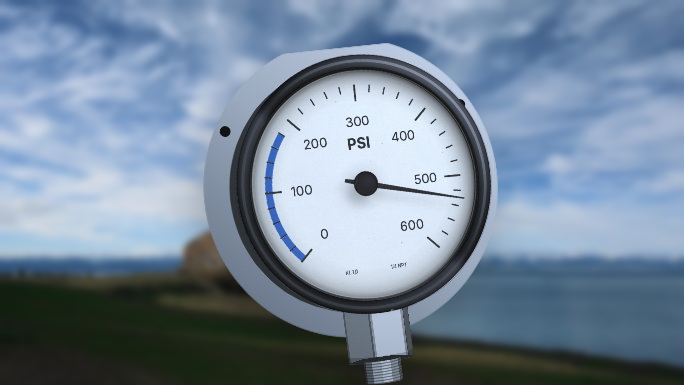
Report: value=530 unit=psi
